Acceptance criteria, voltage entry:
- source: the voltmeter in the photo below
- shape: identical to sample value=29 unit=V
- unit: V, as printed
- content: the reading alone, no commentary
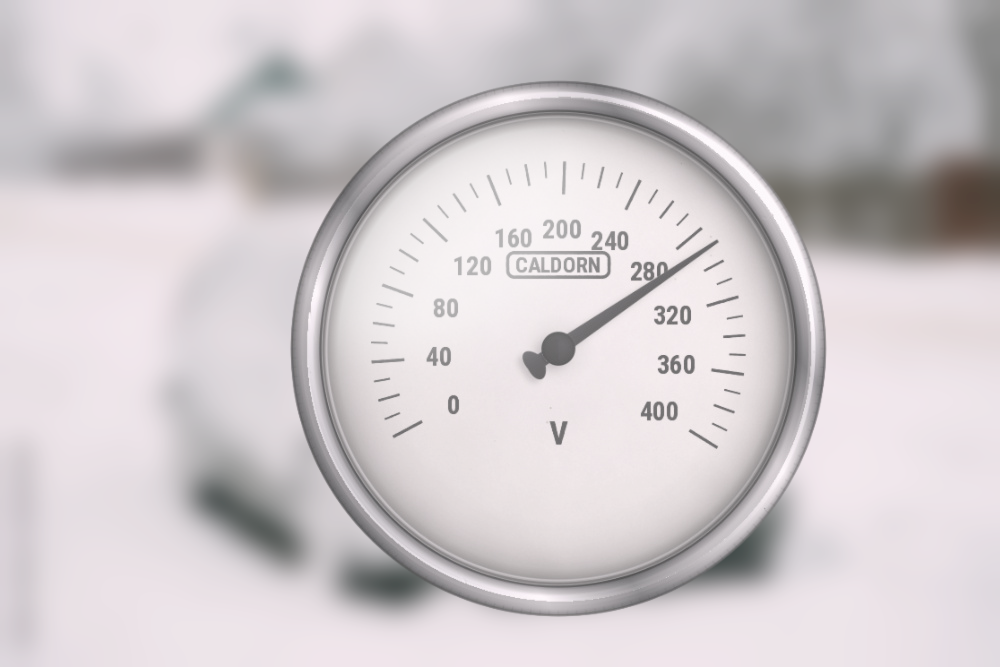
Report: value=290 unit=V
